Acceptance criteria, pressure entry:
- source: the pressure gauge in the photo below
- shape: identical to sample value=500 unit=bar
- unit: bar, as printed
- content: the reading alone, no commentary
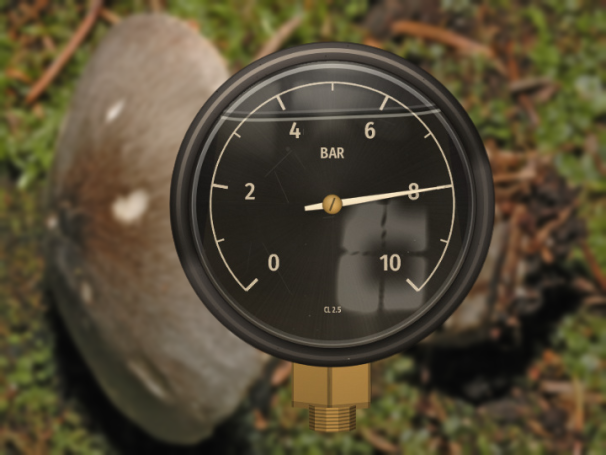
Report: value=8 unit=bar
